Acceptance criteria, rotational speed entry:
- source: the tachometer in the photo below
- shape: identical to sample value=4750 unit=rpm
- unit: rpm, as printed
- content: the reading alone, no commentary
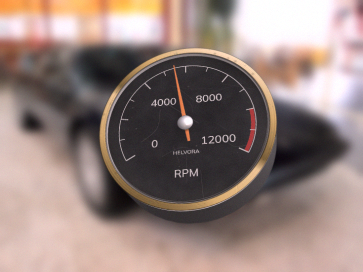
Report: value=5500 unit=rpm
